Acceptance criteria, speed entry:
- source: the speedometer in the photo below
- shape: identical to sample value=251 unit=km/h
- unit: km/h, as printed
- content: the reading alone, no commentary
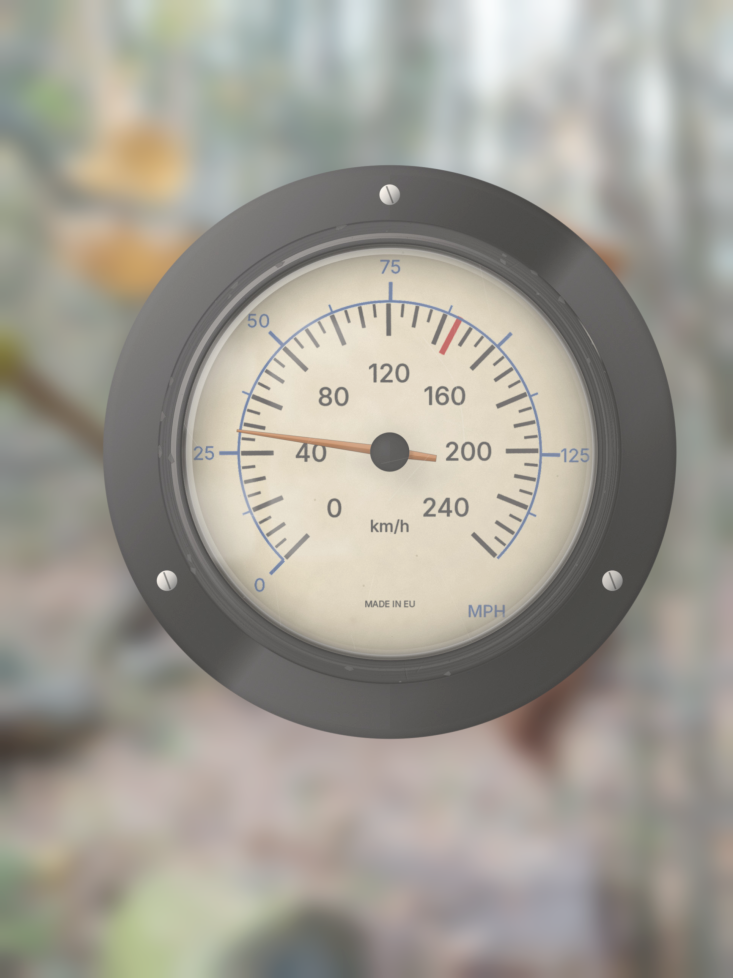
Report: value=47.5 unit=km/h
